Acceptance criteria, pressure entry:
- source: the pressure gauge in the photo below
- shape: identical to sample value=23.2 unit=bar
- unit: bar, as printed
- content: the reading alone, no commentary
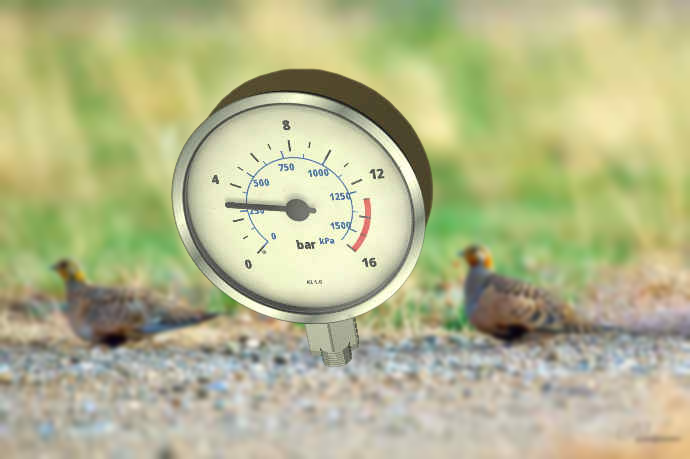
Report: value=3 unit=bar
